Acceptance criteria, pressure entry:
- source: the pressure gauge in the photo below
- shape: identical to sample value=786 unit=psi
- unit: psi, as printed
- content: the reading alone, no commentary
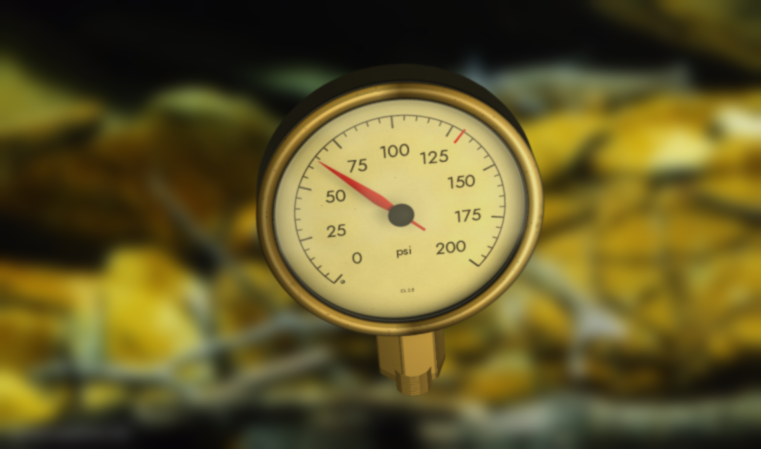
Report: value=65 unit=psi
